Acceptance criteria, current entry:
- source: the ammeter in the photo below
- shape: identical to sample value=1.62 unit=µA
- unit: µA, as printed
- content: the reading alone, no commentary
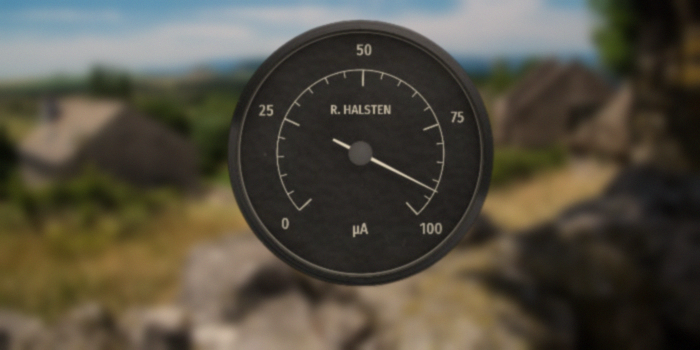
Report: value=92.5 unit=µA
